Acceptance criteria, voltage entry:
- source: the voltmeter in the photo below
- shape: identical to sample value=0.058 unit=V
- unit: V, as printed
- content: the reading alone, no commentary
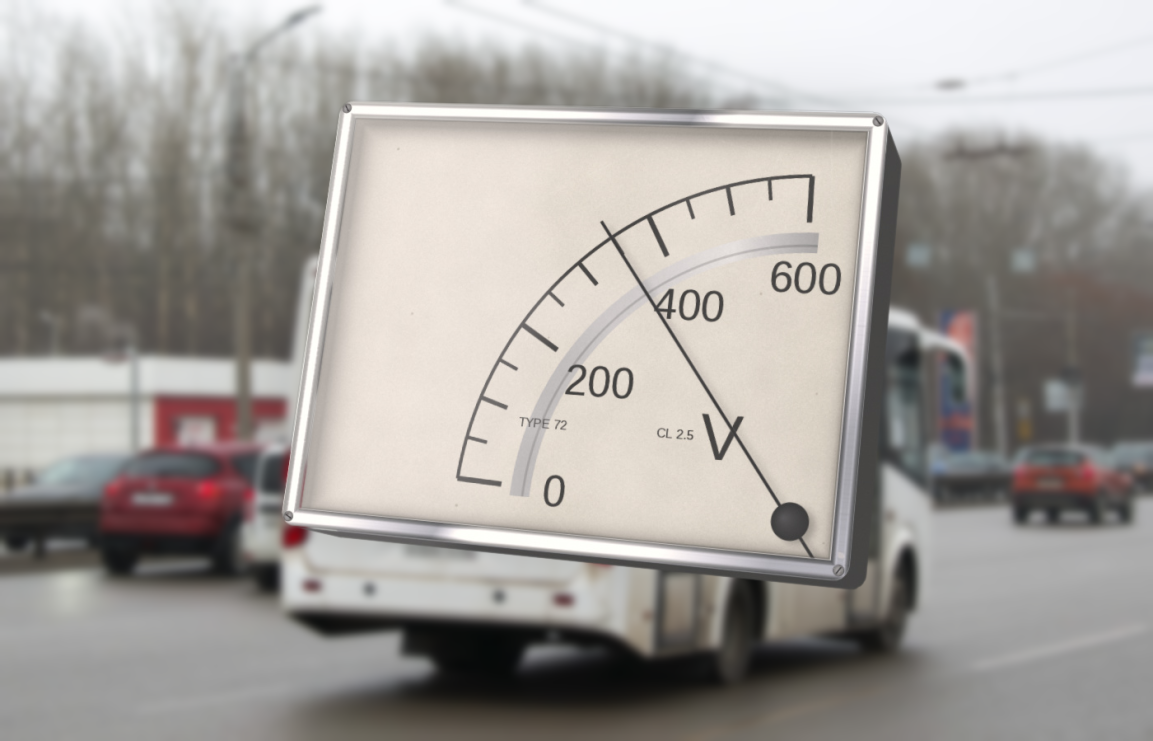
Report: value=350 unit=V
